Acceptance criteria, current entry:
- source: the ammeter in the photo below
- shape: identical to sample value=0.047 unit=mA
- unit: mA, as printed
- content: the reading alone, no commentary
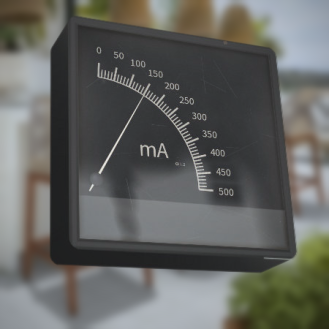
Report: value=150 unit=mA
